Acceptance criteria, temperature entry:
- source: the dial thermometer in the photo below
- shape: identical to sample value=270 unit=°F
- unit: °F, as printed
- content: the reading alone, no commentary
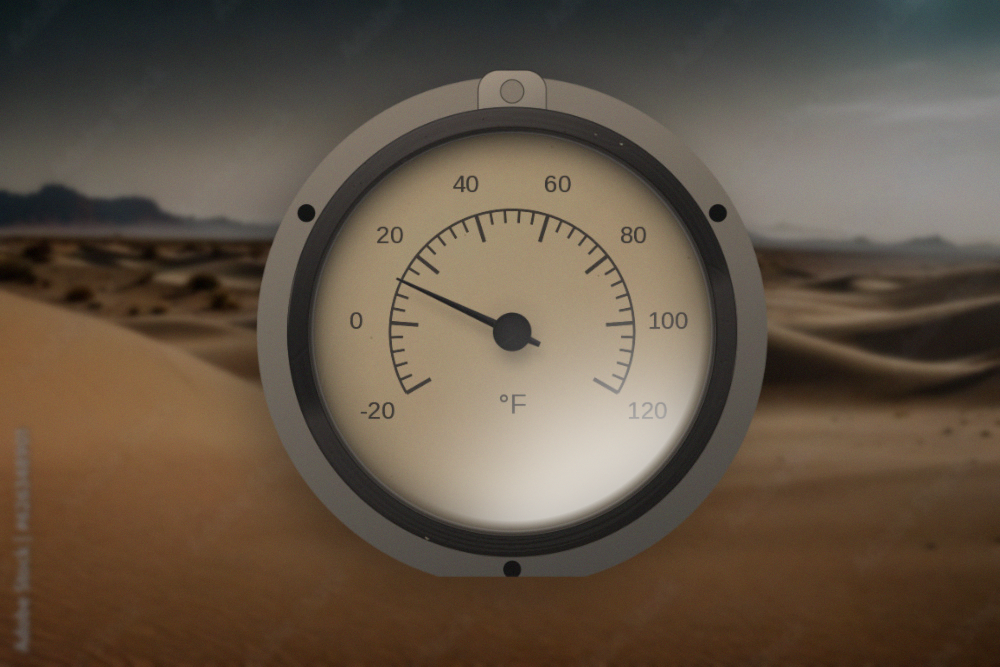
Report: value=12 unit=°F
